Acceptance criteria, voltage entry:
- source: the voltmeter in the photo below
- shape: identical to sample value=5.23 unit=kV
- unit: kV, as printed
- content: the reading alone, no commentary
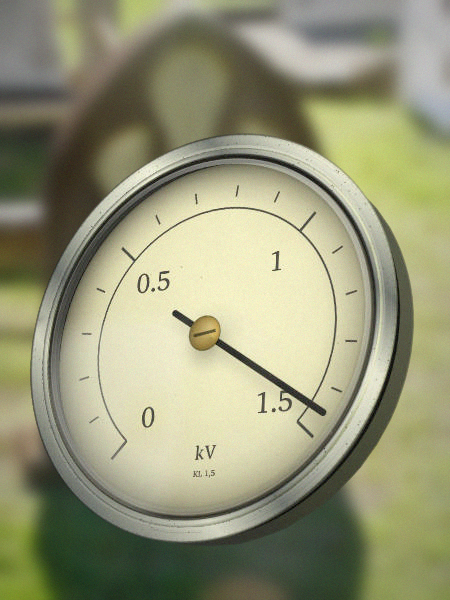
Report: value=1.45 unit=kV
